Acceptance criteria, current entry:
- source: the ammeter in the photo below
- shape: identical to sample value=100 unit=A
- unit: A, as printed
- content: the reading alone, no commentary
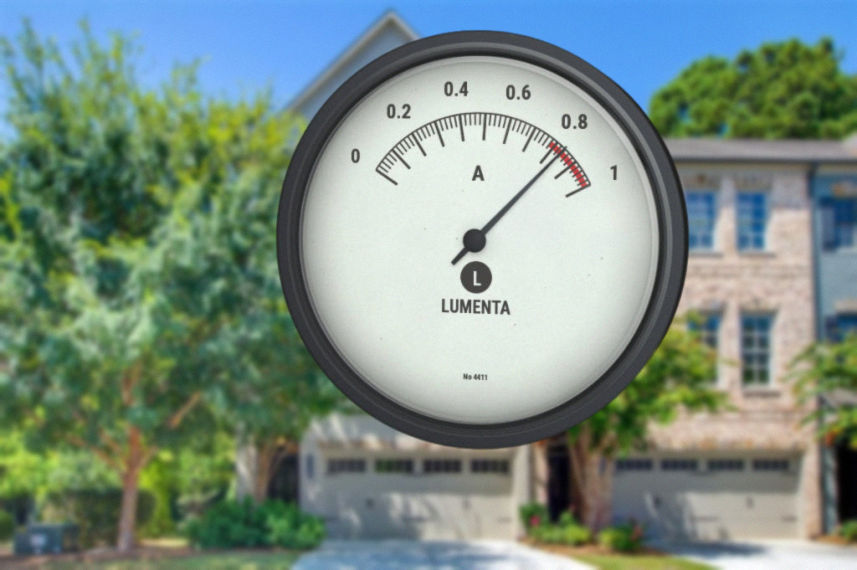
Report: value=0.84 unit=A
